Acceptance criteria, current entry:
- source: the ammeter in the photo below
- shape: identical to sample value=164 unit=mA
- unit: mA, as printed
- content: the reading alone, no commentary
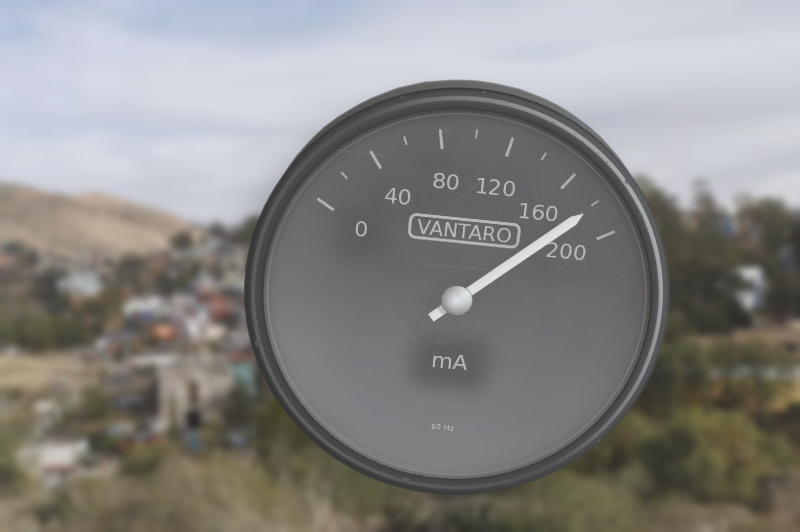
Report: value=180 unit=mA
